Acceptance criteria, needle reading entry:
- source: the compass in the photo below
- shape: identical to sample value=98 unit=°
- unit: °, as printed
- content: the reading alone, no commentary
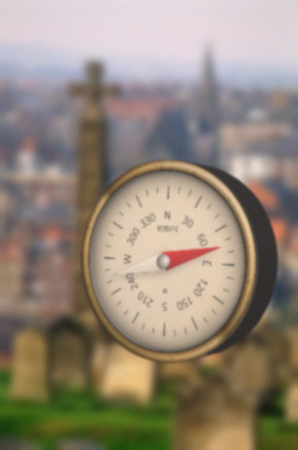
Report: value=75 unit=°
